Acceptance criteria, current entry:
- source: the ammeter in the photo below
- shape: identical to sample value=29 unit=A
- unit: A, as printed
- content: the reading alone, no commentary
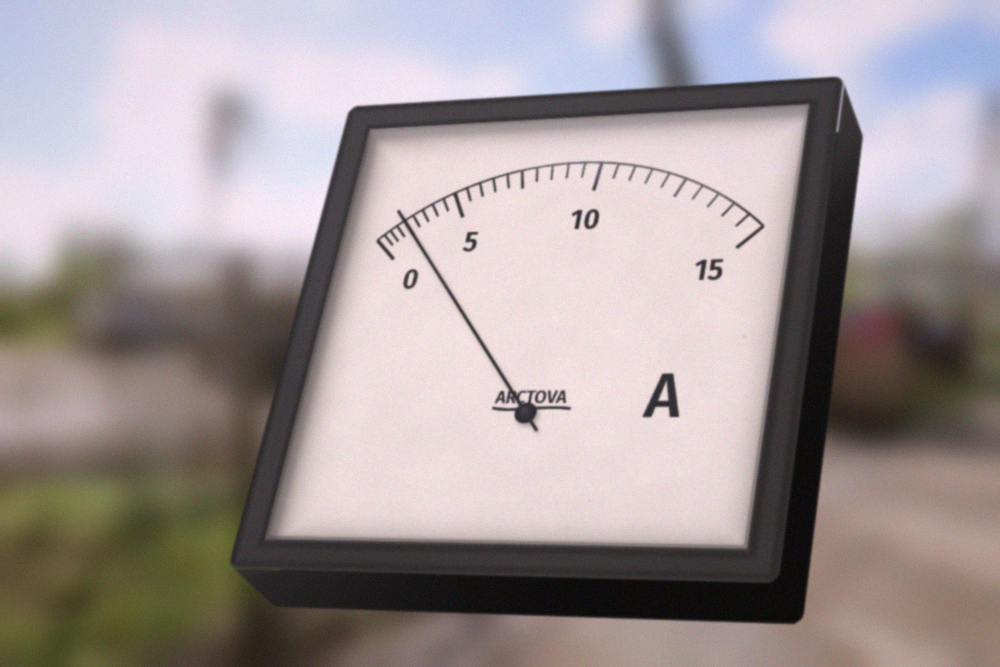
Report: value=2.5 unit=A
